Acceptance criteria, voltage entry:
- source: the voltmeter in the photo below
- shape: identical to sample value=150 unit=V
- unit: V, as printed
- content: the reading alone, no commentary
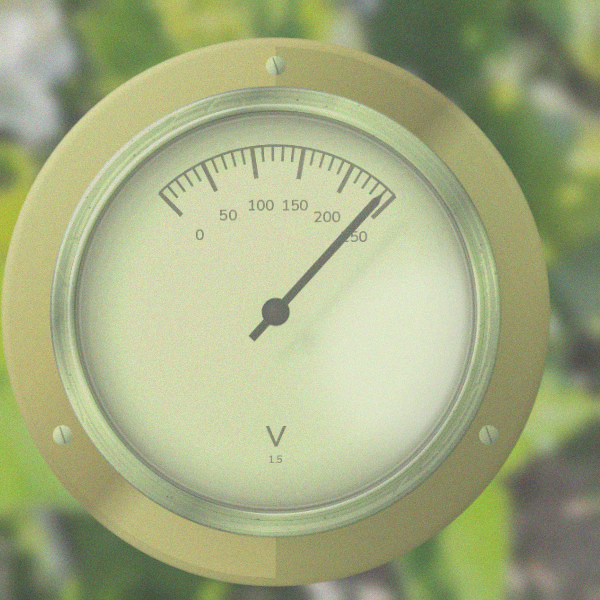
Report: value=240 unit=V
